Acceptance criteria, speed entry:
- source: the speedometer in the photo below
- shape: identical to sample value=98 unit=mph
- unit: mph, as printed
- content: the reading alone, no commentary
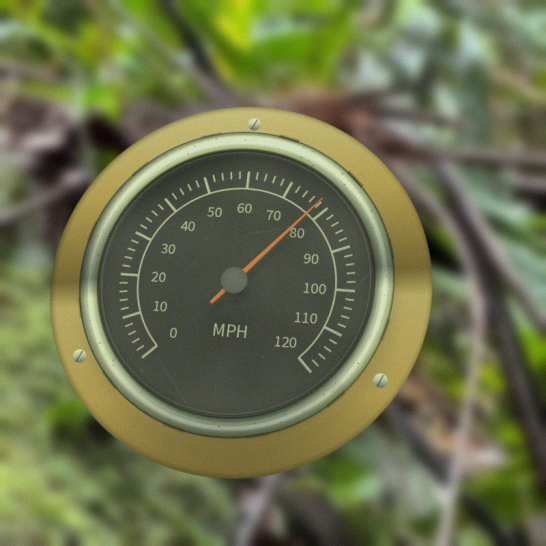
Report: value=78 unit=mph
